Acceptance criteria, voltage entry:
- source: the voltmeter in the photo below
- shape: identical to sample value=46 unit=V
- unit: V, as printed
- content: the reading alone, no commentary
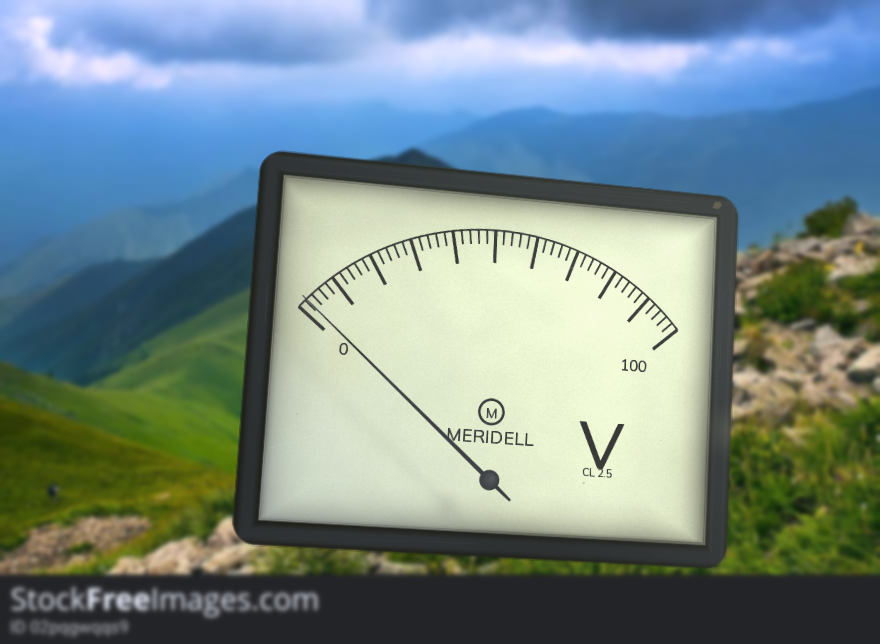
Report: value=2 unit=V
